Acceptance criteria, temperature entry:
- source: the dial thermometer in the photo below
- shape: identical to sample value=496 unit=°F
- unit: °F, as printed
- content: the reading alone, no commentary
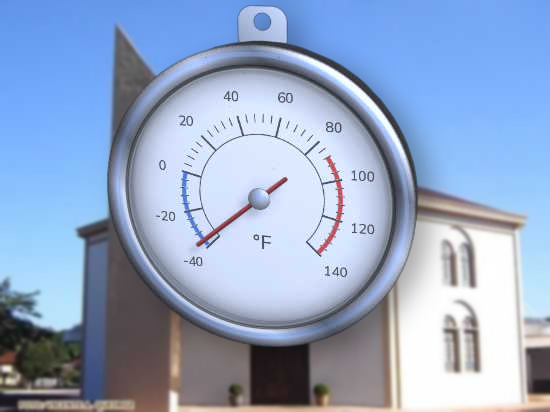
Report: value=-36 unit=°F
